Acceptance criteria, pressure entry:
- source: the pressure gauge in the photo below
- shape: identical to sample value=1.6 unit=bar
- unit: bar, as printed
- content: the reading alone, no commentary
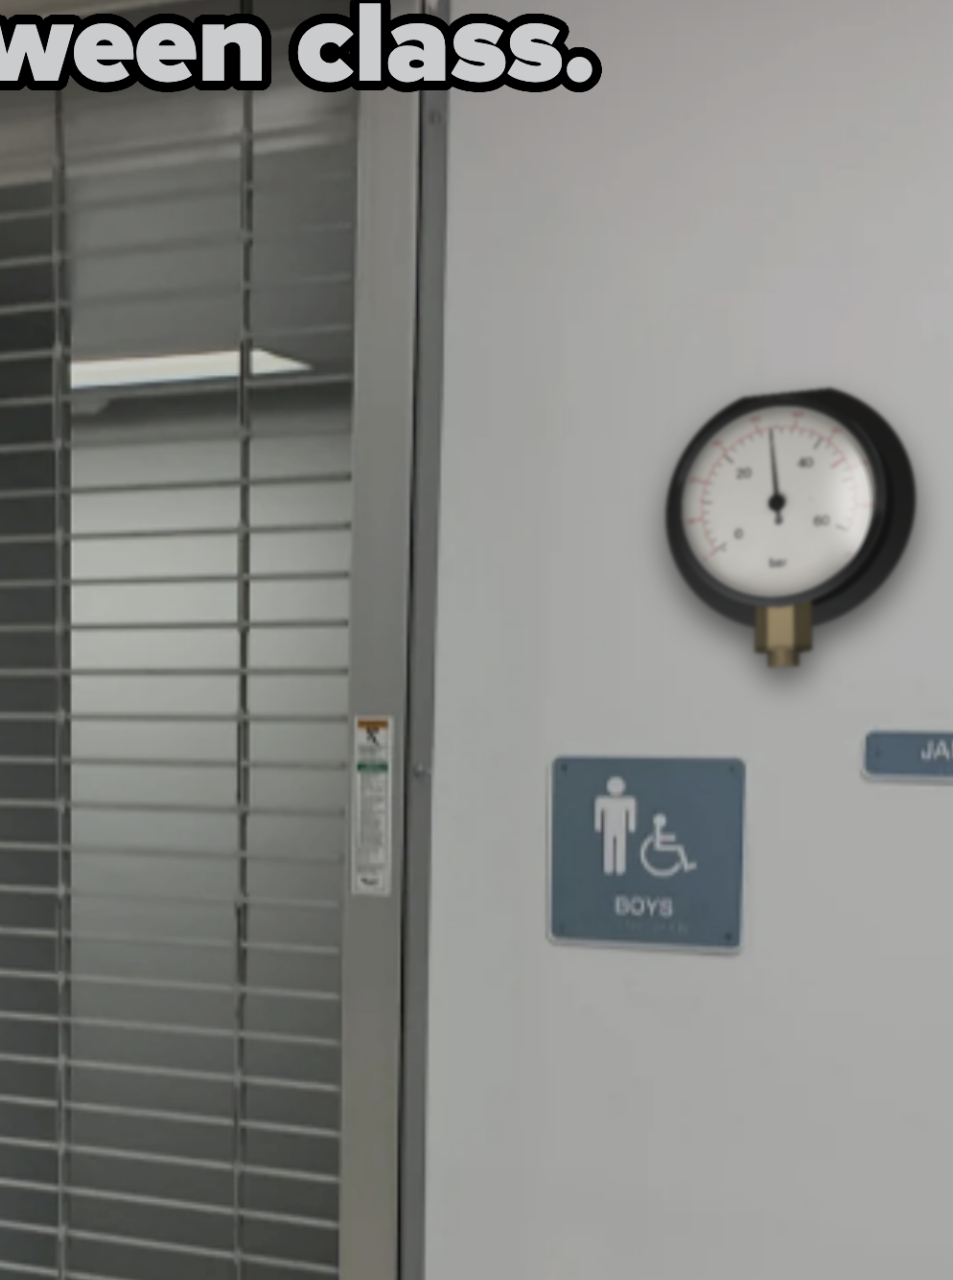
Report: value=30 unit=bar
